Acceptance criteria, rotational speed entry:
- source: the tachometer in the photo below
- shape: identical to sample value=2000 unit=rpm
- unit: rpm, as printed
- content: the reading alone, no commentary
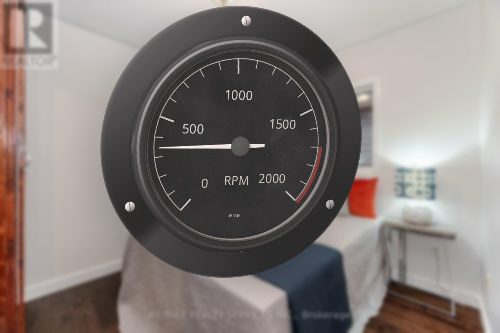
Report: value=350 unit=rpm
